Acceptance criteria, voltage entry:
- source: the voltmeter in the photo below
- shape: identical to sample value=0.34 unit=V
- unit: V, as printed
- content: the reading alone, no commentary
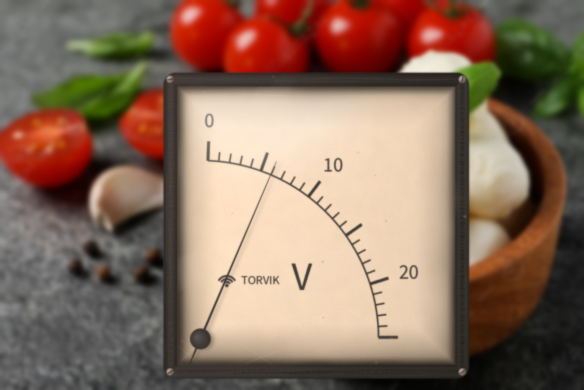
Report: value=6 unit=V
